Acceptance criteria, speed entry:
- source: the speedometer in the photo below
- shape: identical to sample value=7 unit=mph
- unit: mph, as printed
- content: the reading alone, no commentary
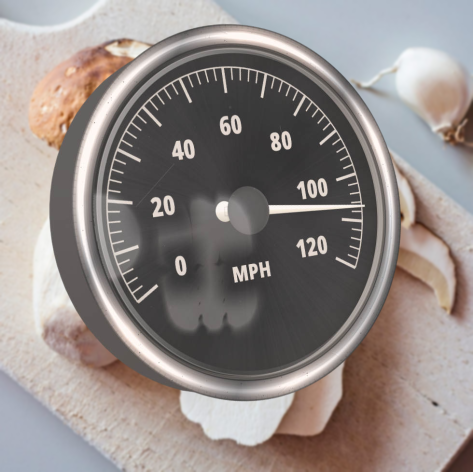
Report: value=107 unit=mph
